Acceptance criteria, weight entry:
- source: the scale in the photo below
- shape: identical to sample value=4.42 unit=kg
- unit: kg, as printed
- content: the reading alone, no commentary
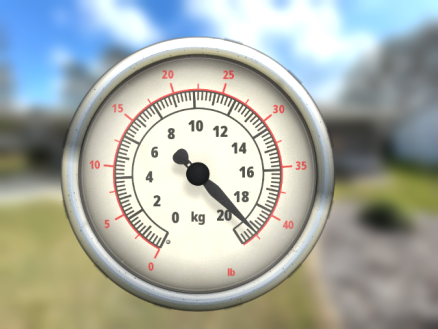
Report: value=19.2 unit=kg
